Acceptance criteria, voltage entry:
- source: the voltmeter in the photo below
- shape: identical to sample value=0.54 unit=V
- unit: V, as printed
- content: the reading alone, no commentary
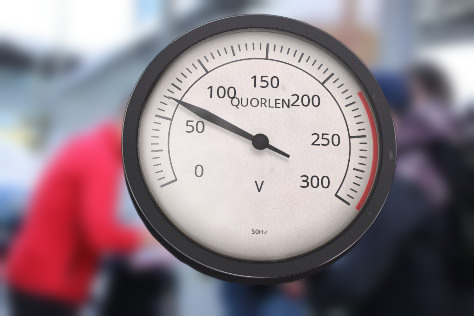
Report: value=65 unit=V
